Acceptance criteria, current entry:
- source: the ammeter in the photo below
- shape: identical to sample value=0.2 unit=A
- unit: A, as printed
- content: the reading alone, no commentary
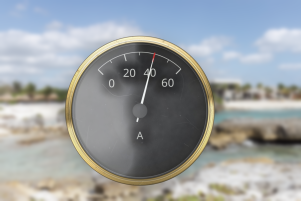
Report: value=40 unit=A
